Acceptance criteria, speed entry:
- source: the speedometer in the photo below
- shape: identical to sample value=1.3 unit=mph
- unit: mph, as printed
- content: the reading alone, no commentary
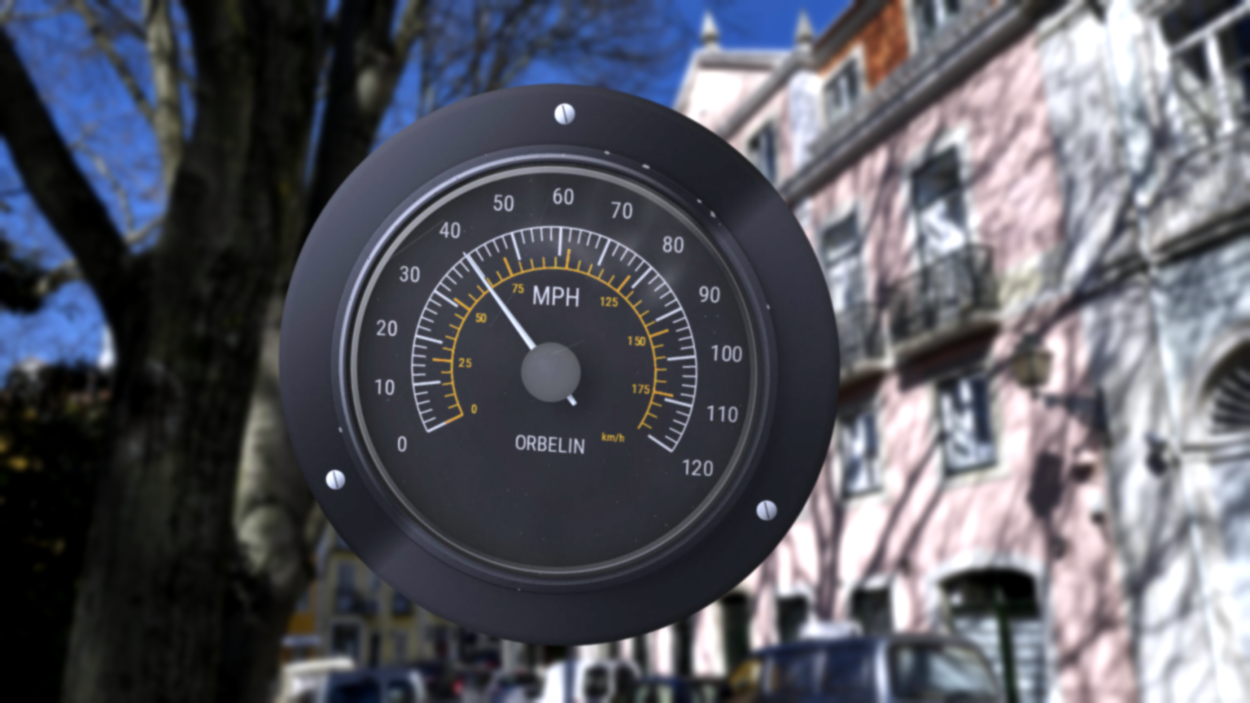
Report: value=40 unit=mph
